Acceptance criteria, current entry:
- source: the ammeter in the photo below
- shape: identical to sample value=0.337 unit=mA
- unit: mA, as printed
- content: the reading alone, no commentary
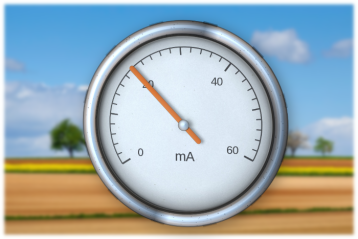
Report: value=20 unit=mA
